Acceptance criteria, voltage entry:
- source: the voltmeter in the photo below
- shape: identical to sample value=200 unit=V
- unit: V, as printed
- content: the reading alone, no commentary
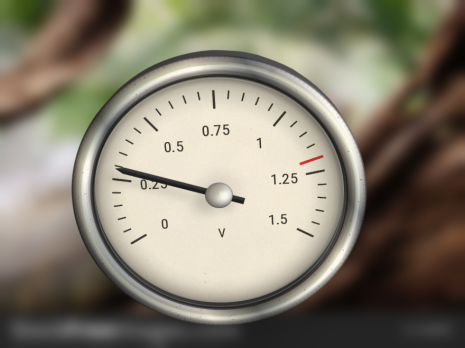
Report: value=0.3 unit=V
